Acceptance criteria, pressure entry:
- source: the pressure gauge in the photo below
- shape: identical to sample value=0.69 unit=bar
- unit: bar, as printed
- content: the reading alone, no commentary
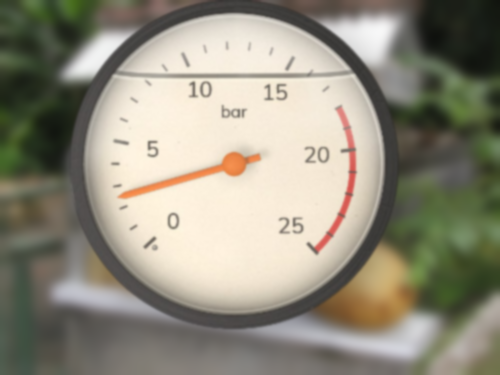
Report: value=2.5 unit=bar
